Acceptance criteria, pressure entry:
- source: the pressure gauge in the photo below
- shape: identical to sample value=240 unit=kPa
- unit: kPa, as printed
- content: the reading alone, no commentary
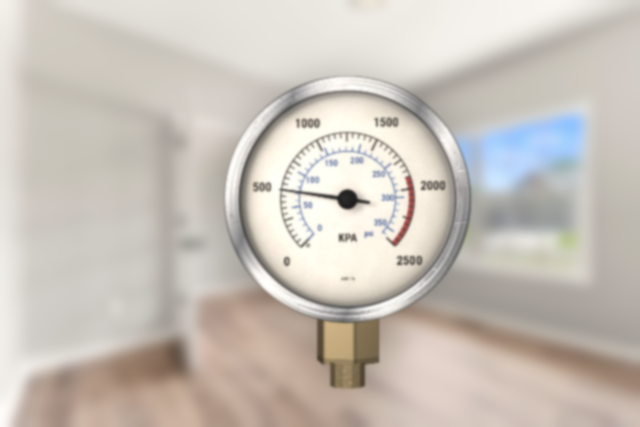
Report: value=500 unit=kPa
